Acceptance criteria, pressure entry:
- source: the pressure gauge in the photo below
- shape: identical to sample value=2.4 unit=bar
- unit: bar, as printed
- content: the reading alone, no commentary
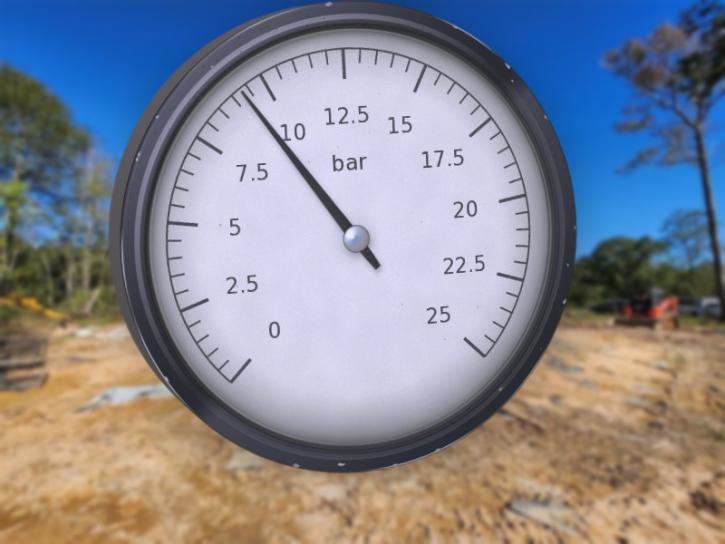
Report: value=9.25 unit=bar
